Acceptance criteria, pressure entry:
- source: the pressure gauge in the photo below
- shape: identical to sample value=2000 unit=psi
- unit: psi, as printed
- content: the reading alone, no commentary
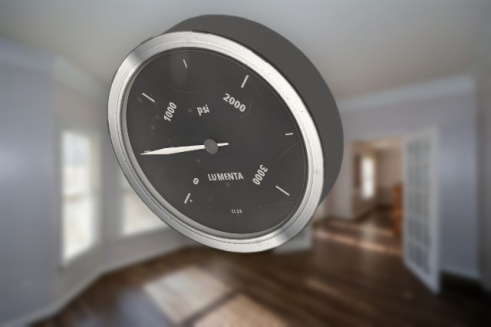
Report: value=500 unit=psi
